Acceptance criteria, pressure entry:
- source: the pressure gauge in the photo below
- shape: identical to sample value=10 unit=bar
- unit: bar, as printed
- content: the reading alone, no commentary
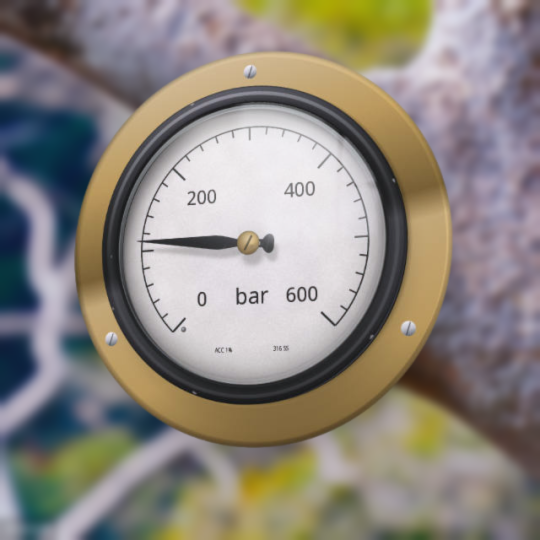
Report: value=110 unit=bar
